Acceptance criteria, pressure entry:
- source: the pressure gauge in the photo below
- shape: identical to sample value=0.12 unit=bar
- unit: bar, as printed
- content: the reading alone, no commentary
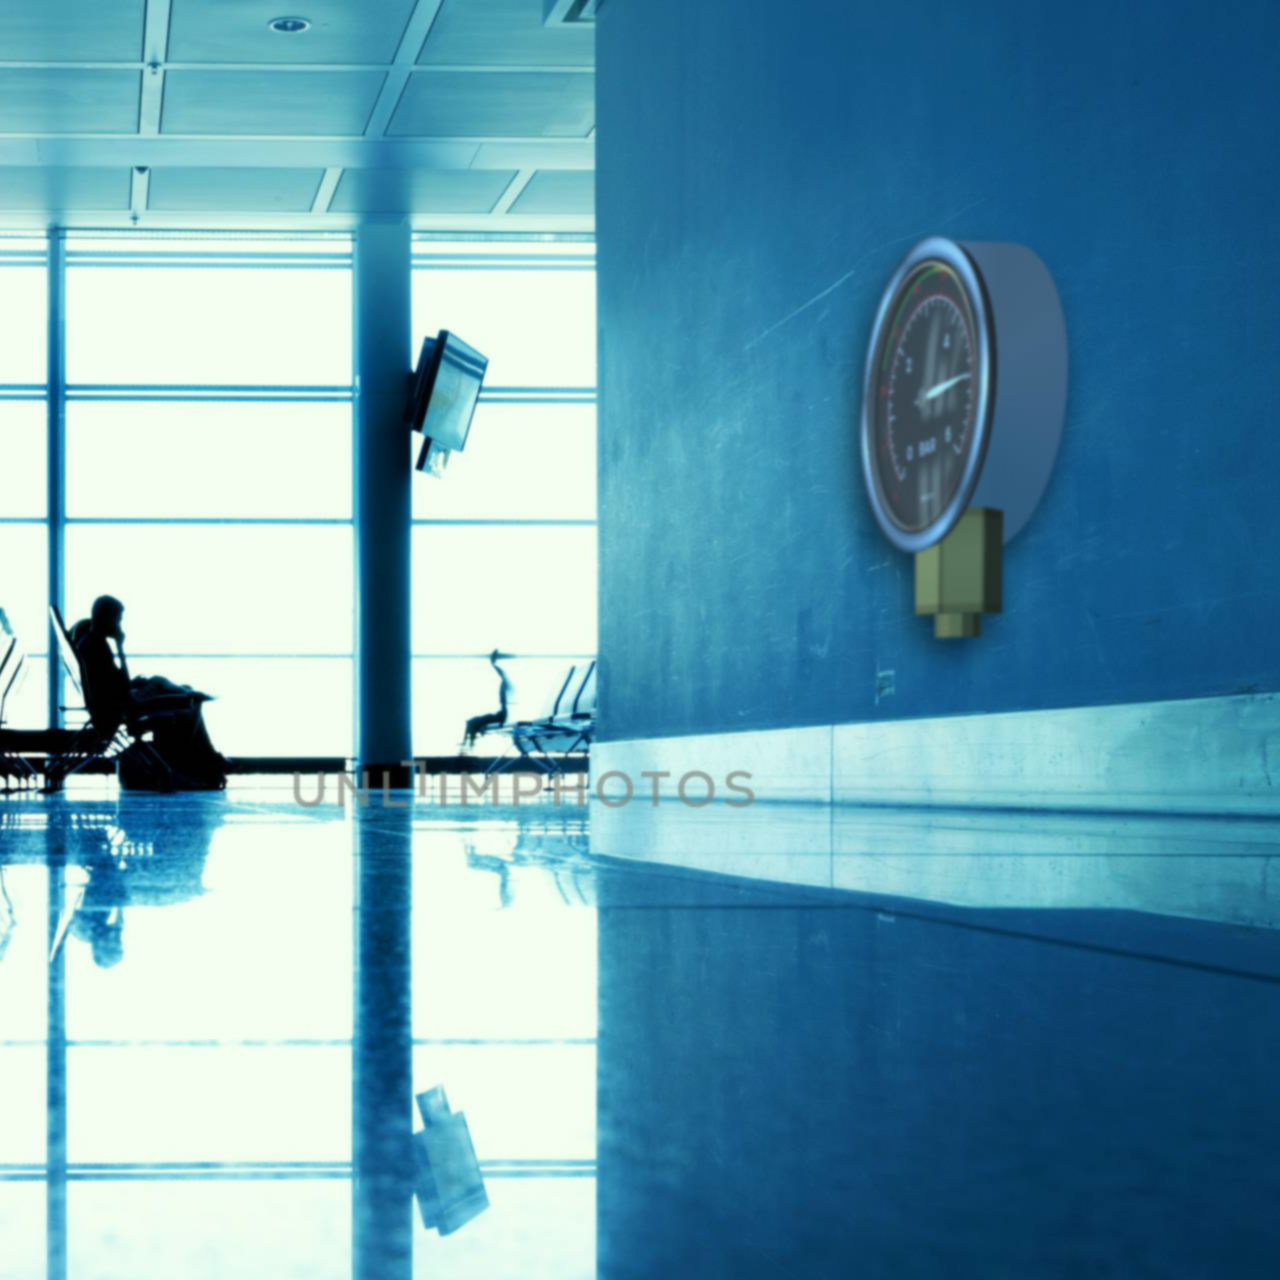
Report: value=5 unit=bar
